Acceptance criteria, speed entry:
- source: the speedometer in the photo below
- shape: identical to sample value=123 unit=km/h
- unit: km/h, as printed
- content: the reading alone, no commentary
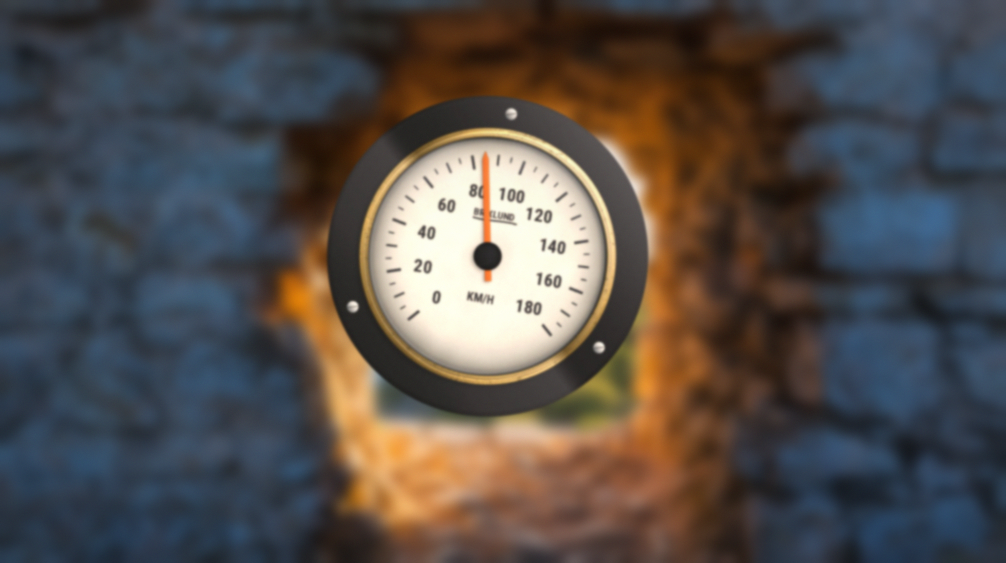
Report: value=85 unit=km/h
